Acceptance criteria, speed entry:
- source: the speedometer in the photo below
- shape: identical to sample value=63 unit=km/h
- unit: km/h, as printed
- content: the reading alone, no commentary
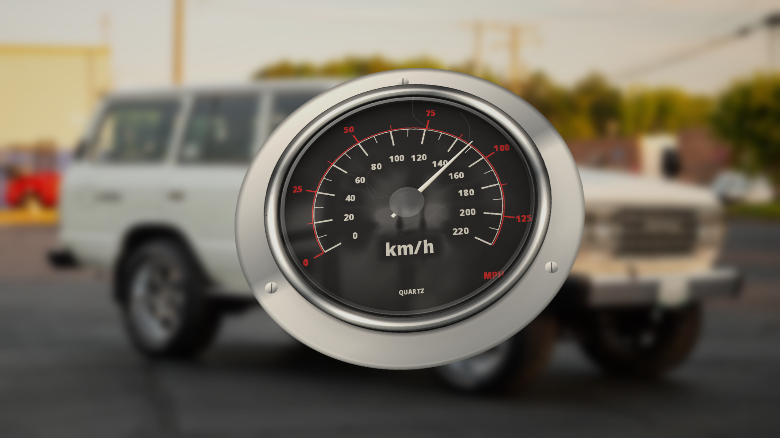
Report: value=150 unit=km/h
